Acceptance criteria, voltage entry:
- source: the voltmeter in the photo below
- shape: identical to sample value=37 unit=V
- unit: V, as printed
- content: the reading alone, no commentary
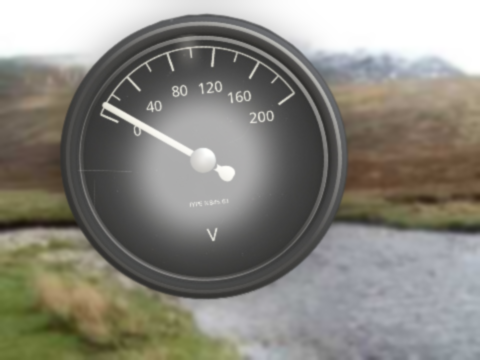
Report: value=10 unit=V
